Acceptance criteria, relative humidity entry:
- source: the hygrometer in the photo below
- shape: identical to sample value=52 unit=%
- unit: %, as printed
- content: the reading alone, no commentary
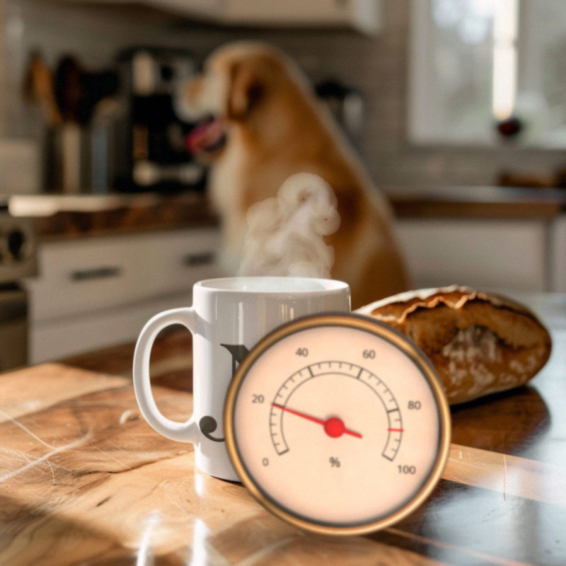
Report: value=20 unit=%
